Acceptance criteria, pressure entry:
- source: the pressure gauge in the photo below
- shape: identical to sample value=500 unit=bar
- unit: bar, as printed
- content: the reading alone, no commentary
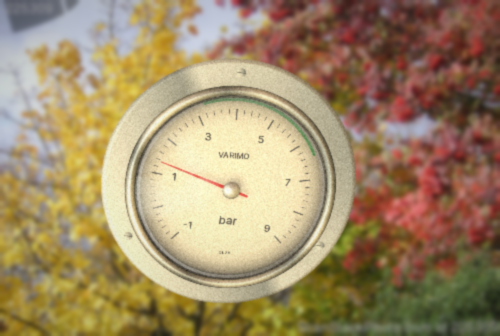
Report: value=1.4 unit=bar
